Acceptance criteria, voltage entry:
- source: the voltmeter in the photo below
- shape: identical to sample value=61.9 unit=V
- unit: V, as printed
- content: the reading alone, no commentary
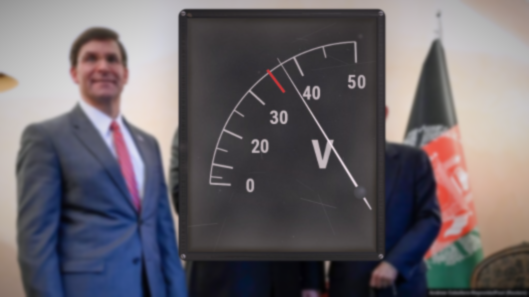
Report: value=37.5 unit=V
